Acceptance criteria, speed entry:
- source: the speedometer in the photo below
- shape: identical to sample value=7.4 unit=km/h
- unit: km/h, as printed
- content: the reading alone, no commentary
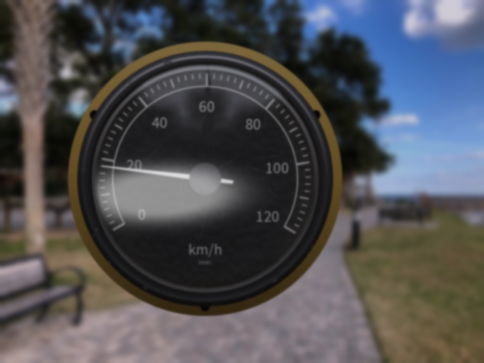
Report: value=18 unit=km/h
